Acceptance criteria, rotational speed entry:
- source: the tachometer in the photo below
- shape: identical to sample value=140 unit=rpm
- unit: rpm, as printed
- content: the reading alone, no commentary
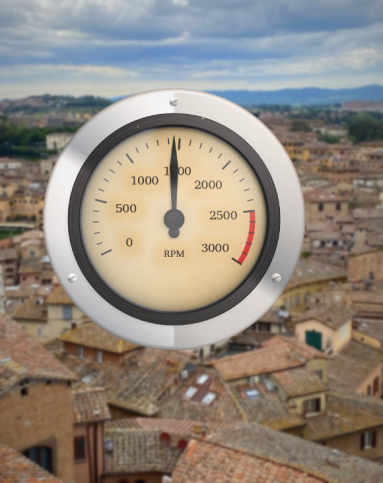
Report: value=1450 unit=rpm
